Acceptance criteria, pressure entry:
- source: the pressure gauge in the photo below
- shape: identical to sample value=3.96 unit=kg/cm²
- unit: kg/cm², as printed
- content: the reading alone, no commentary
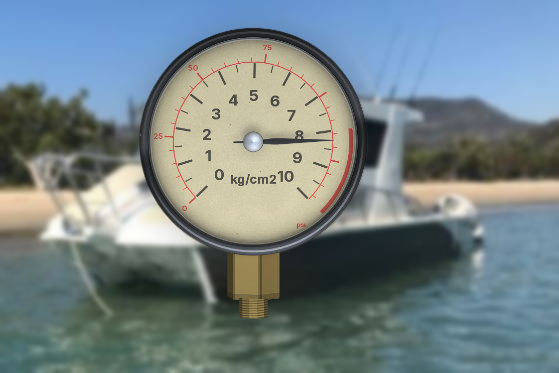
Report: value=8.25 unit=kg/cm²
